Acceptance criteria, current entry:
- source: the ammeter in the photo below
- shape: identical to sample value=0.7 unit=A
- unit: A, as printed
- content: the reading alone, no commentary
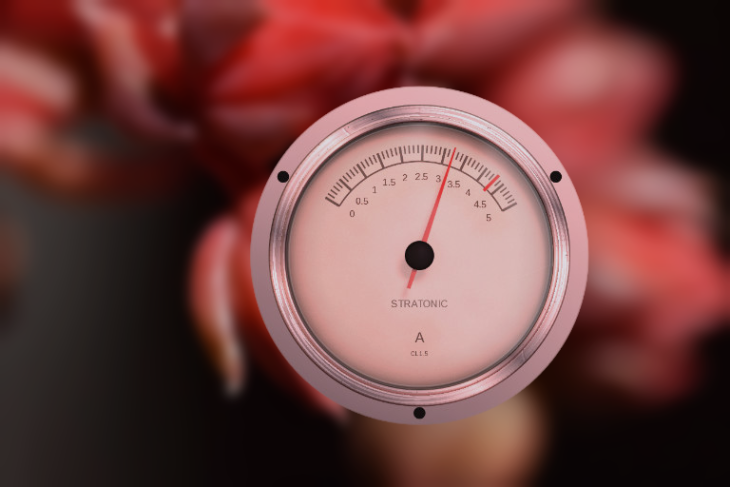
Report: value=3.2 unit=A
